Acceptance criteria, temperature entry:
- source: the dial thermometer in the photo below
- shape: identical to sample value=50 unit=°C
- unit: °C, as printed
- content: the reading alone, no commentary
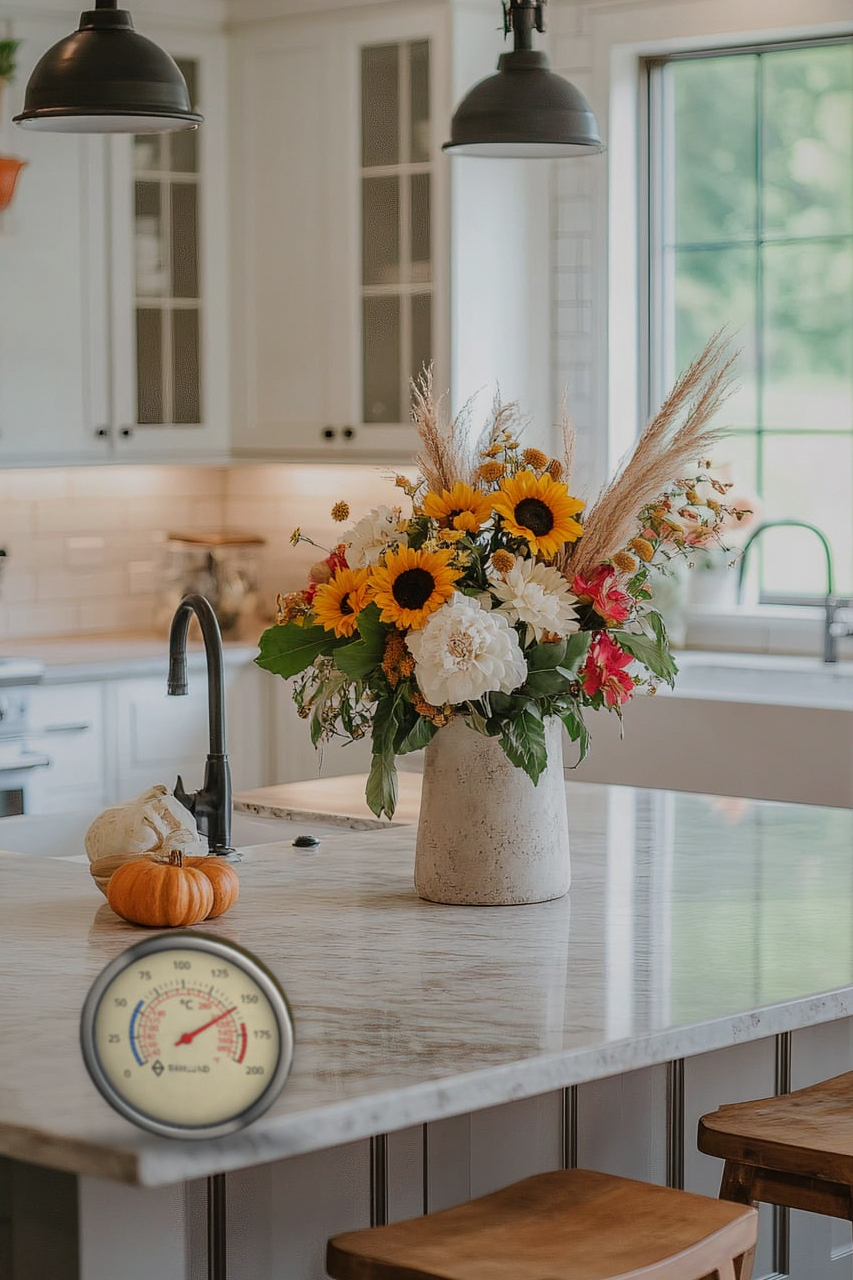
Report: value=150 unit=°C
